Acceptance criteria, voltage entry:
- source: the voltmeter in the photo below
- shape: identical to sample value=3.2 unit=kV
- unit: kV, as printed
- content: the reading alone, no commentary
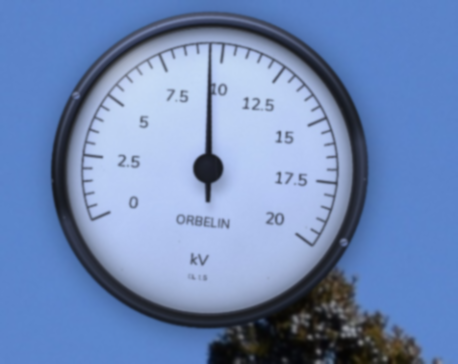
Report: value=9.5 unit=kV
